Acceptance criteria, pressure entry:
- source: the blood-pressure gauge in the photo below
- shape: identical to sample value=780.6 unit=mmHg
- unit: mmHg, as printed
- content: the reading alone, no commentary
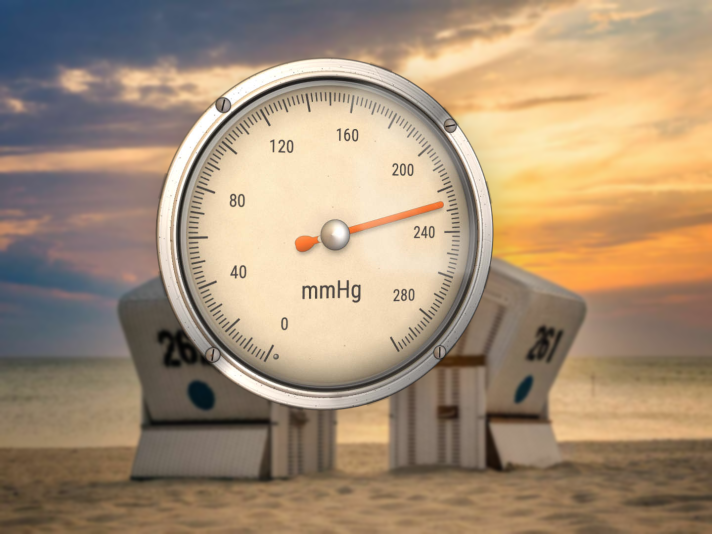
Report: value=226 unit=mmHg
